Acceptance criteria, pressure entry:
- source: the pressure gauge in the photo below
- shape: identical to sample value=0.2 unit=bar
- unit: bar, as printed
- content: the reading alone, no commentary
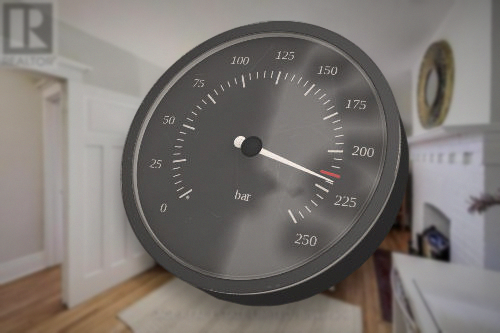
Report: value=220 unit=bar
